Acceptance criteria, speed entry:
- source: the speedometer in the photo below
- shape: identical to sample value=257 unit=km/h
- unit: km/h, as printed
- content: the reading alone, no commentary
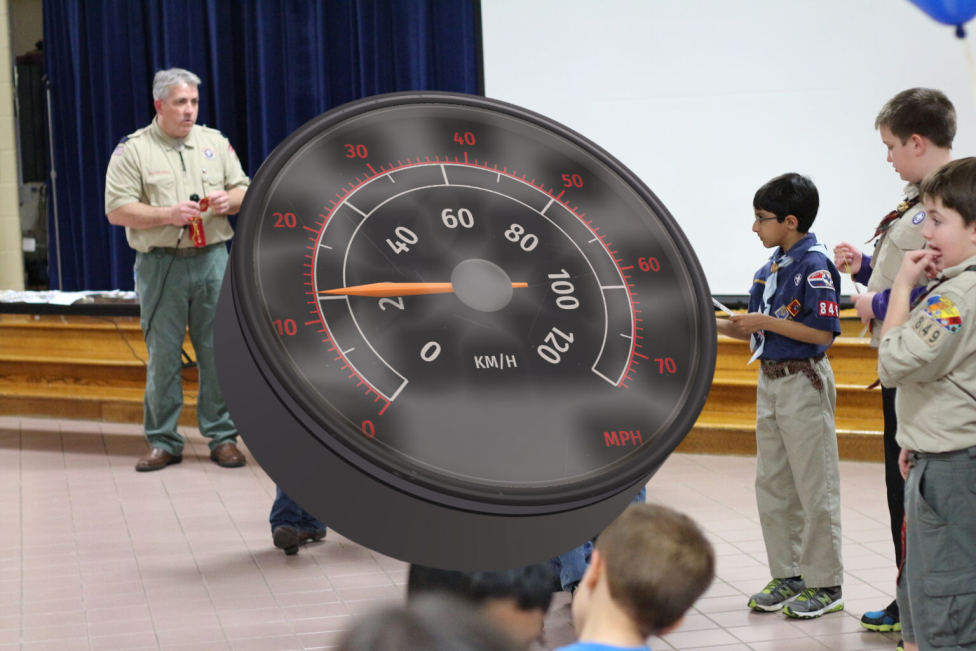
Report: value=20 unit=km/h
